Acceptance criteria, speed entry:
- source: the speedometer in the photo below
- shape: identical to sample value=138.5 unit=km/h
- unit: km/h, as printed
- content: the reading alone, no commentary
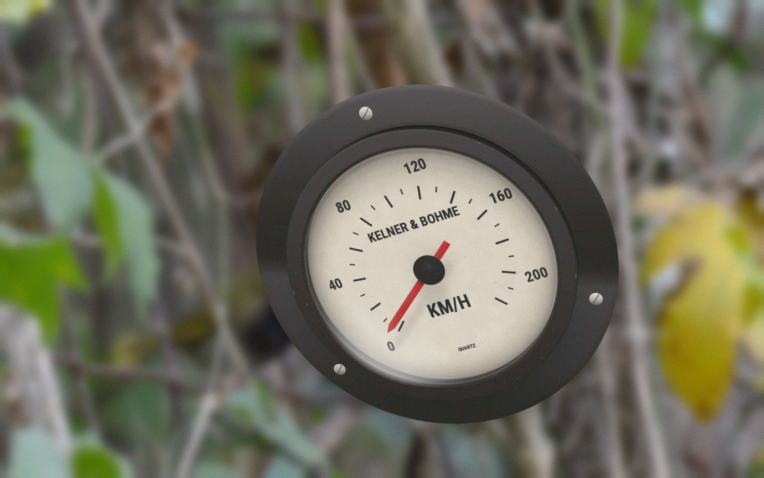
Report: value=5 unit=km/h
